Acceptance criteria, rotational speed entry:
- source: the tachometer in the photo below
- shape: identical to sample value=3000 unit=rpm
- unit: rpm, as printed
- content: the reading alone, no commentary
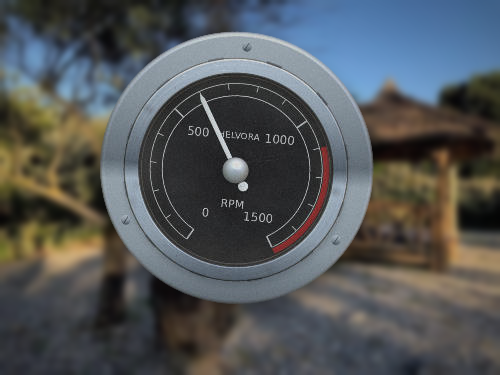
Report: value=600 unit=rpm
